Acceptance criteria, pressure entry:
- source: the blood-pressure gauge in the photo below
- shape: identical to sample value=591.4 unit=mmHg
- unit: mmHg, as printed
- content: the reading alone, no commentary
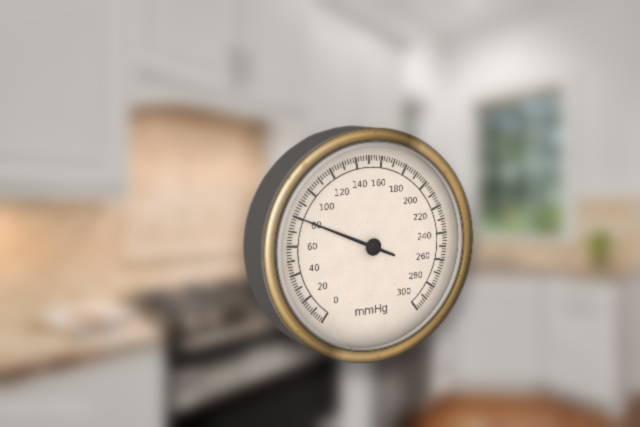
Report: value=80 unit=mmHg
